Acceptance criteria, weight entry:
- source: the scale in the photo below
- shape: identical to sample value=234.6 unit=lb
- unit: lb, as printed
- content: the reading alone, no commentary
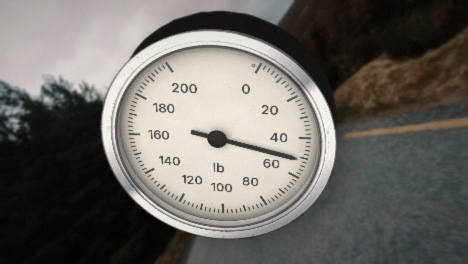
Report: value=50 unit=lb
